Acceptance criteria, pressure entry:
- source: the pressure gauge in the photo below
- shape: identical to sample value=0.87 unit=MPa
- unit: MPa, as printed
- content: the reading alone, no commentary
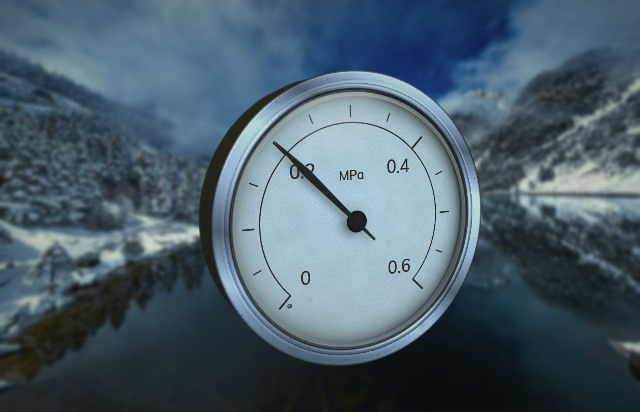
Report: value=0.2 unit=MPa
